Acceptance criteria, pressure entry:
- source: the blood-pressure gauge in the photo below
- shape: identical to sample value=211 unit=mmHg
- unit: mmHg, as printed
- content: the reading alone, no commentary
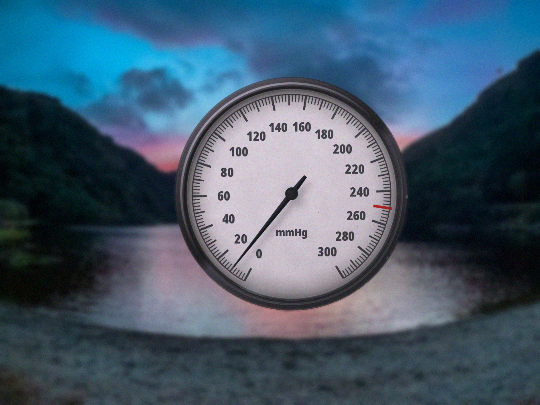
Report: value=10 unit=mmHg
